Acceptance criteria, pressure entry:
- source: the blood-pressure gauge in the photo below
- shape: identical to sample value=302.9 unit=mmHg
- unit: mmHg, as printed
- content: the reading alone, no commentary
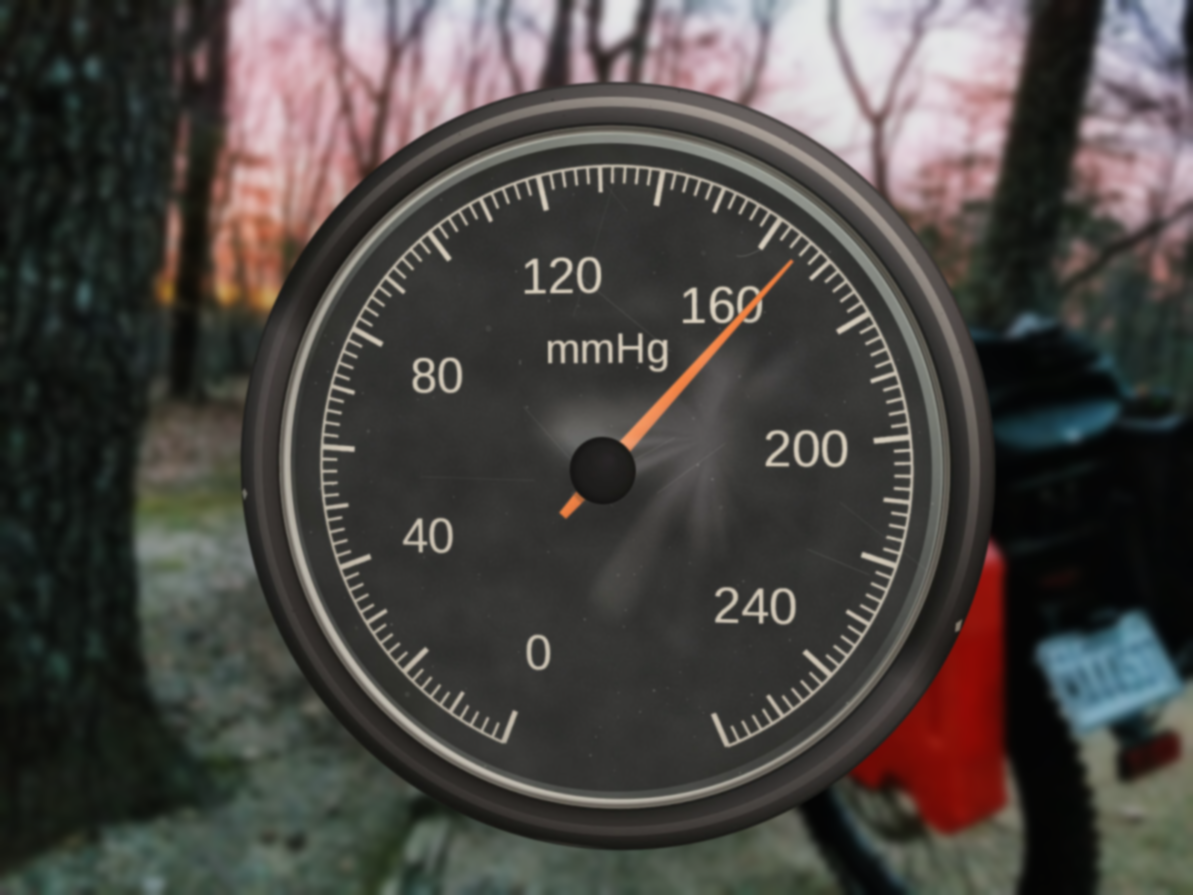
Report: value=166 unit=mmHg
